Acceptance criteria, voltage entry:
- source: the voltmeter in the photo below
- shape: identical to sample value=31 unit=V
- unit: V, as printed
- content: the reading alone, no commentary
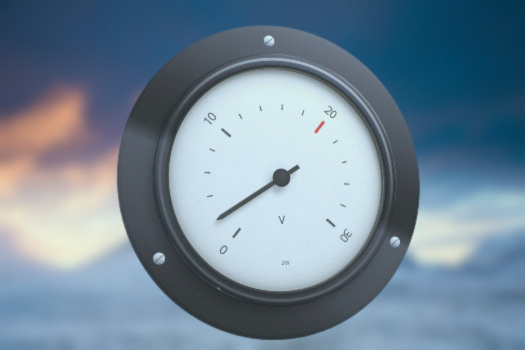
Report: value=2 unit=V
